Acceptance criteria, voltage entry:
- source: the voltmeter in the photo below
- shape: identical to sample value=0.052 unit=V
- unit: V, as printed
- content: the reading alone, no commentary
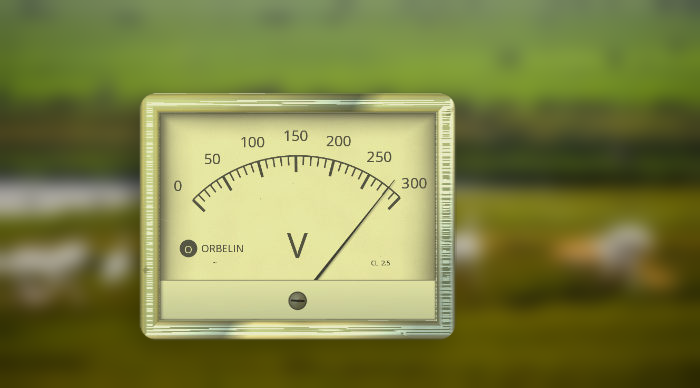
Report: value=280 unit=V
